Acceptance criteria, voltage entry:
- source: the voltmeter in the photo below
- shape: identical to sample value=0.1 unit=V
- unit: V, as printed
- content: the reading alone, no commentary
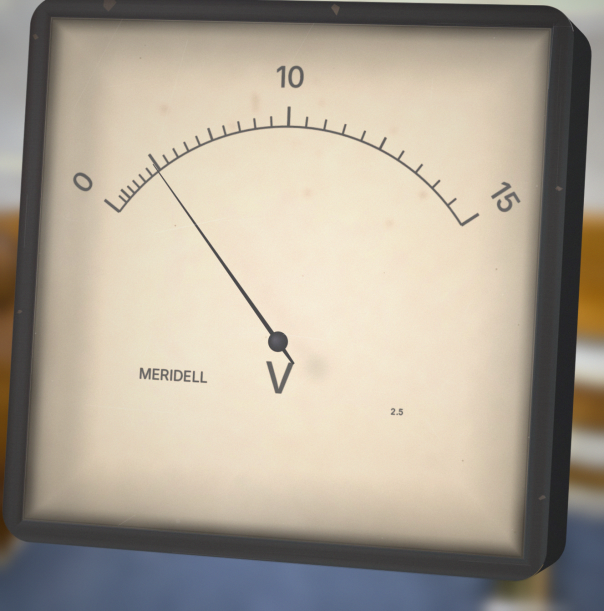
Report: value=5 unit=V
